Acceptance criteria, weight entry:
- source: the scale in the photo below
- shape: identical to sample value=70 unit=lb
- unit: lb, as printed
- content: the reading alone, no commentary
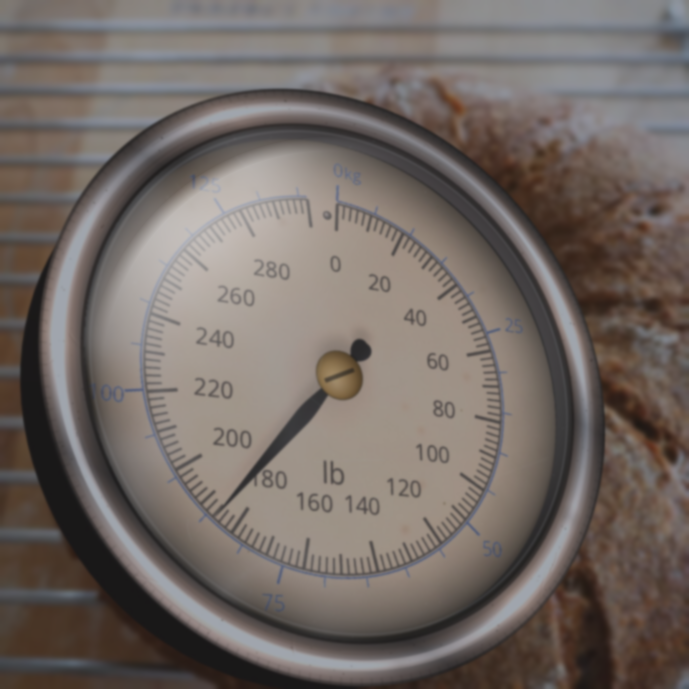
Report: value=186 unit=lb
